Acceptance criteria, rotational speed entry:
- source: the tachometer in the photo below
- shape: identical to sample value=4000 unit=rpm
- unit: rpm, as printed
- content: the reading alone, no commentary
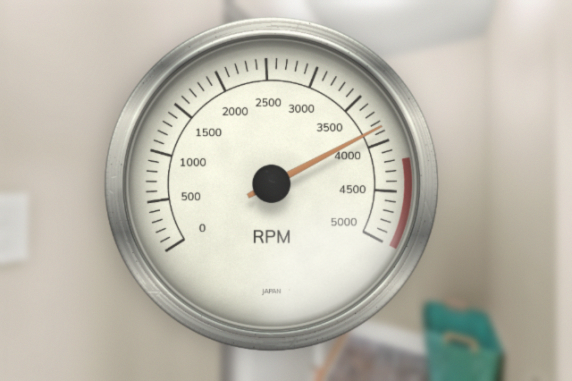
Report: value=3850 unit=rpm
